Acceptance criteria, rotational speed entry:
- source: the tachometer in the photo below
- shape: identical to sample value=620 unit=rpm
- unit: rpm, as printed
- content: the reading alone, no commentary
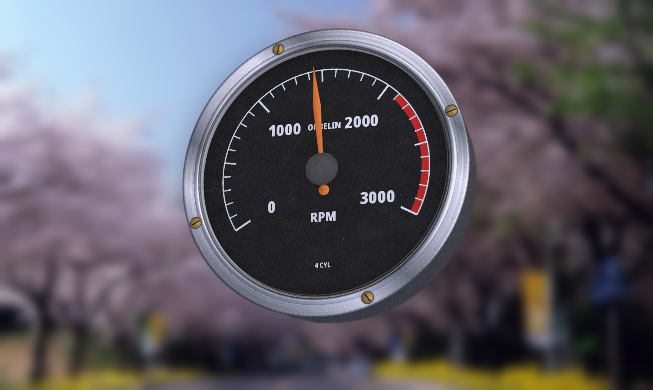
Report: value=1450 unit=rpm
